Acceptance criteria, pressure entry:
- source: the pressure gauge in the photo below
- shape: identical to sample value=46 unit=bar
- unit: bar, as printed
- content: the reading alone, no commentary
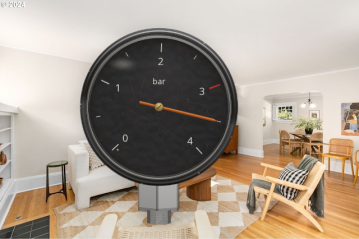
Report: value=3.5 unit=bar
